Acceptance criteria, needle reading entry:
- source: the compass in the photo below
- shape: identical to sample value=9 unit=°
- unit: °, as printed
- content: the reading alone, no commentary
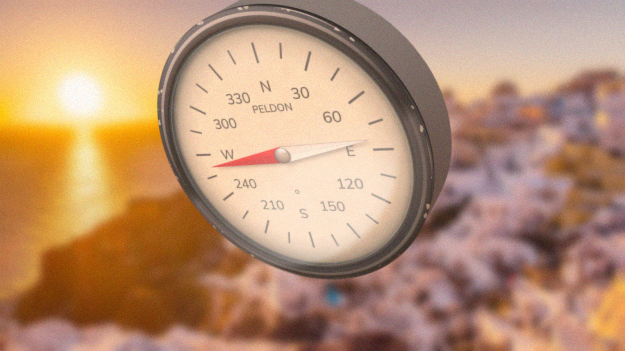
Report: value=262.5 unit=°
